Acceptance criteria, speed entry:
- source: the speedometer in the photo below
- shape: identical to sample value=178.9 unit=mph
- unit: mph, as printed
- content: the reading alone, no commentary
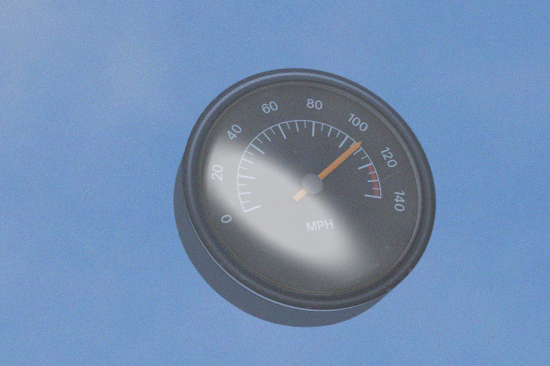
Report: value=107.5 unit=mph
